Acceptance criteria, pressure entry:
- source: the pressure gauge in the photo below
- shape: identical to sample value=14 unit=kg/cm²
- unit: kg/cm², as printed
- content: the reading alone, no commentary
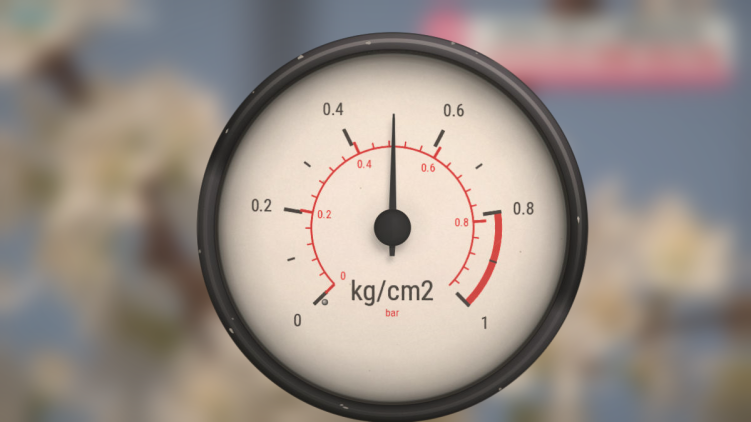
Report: value=0.5 unit=kg/cm²
